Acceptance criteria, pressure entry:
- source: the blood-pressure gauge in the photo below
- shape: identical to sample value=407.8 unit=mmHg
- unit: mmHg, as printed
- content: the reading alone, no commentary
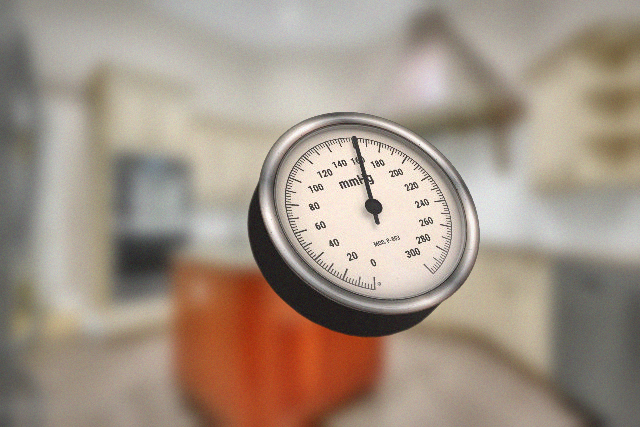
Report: value=160 unit=mmHg
